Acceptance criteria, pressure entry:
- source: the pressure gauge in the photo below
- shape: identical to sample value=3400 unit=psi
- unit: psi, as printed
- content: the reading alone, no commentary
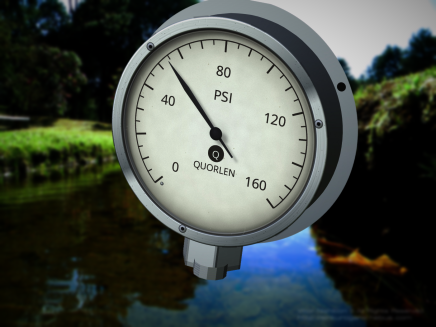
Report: value=55 unit=psi
